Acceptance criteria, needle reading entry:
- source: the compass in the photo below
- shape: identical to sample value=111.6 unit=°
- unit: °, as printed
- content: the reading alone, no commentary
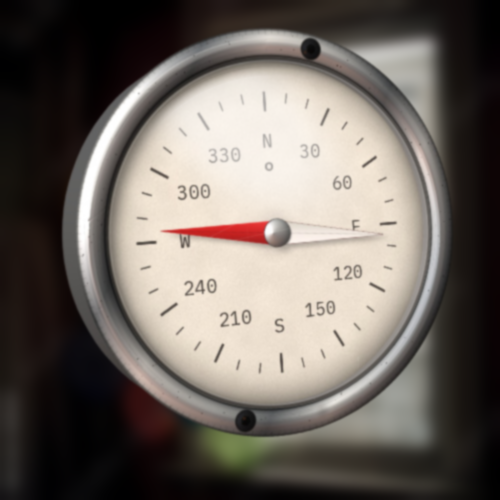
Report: value=275 unit=°
